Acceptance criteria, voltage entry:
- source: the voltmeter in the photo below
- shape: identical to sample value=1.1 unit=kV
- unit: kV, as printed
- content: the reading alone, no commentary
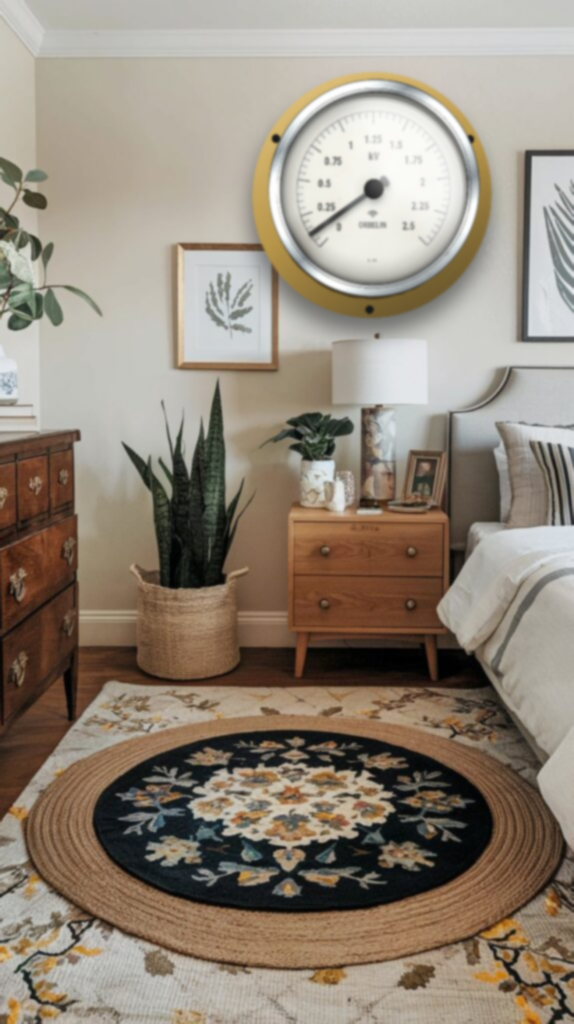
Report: value=0.1 unit=kV
